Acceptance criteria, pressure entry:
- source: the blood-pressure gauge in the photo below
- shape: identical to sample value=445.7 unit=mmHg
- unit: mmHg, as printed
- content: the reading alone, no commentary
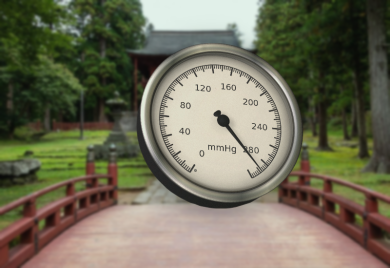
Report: value=290 unit=mmHg
